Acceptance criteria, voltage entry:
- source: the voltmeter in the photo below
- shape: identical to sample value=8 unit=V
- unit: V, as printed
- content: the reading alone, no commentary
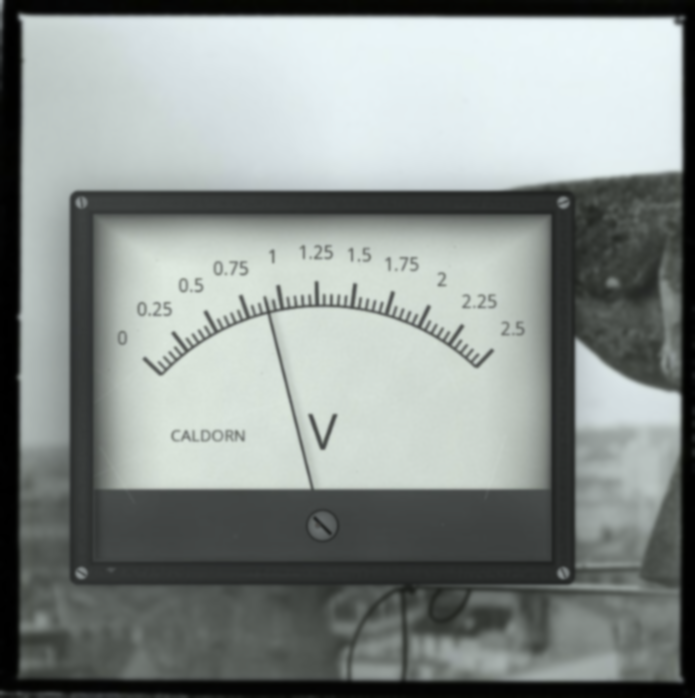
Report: value=0.9 unit=V
